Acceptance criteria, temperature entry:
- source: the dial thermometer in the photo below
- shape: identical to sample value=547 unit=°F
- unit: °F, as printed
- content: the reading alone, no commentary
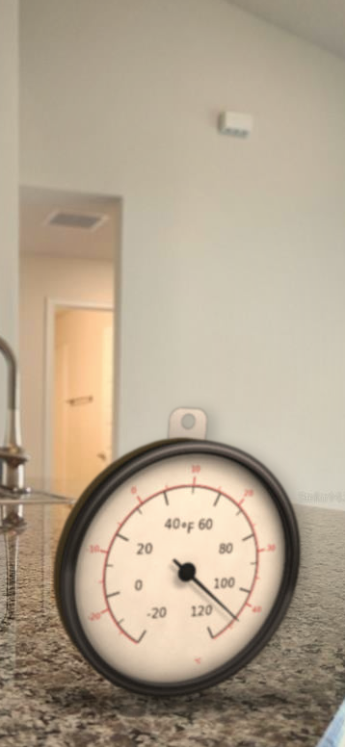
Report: value=110 unit=°F
